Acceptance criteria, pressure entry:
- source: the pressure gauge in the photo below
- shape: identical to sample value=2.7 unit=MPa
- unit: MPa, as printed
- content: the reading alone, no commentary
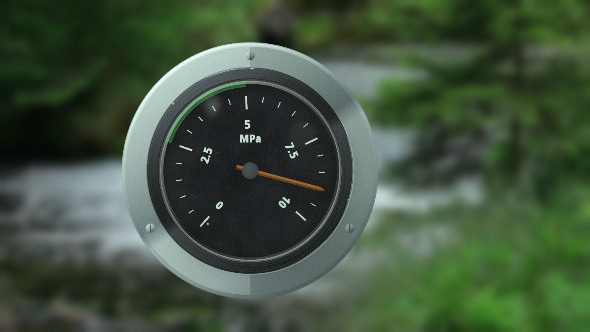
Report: value=9 unit=MPa
